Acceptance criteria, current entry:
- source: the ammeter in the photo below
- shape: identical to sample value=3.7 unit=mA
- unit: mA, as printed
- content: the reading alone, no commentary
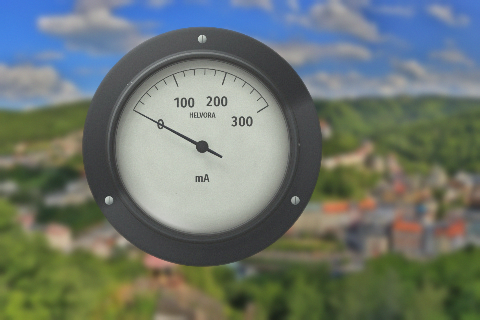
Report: value=0 unit=mA
